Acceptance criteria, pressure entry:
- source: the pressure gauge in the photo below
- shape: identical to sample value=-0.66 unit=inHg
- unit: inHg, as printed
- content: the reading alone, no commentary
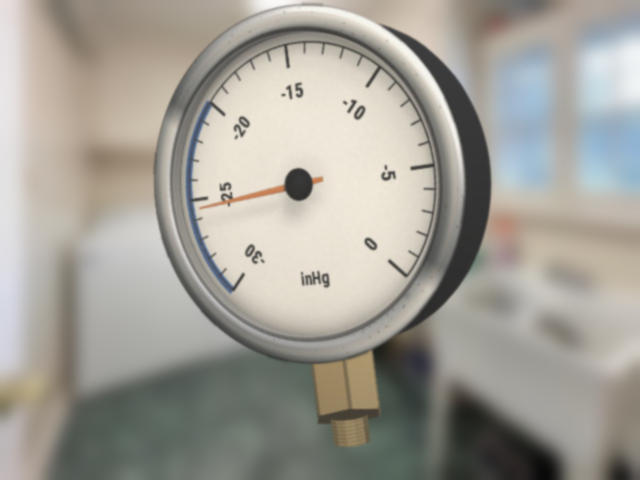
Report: value=-25.5 unit=inHg
